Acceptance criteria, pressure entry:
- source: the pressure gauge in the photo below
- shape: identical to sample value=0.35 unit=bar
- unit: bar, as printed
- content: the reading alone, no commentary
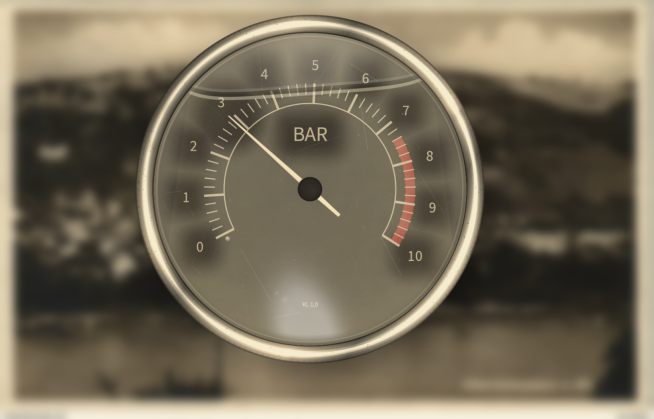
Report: value=2.9 unit=bar
